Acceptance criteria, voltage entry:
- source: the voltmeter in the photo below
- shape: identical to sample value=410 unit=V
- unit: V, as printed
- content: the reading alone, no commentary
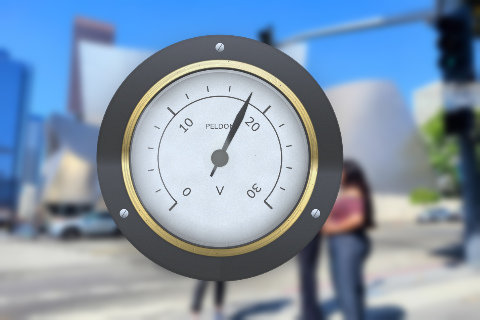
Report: value=18 unit=V
